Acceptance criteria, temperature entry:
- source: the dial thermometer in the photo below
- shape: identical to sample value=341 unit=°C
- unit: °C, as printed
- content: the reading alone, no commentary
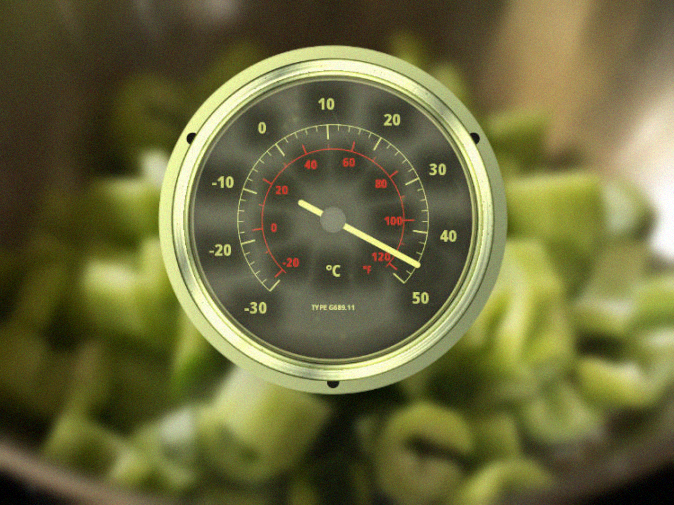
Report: value=46 unit=°C
